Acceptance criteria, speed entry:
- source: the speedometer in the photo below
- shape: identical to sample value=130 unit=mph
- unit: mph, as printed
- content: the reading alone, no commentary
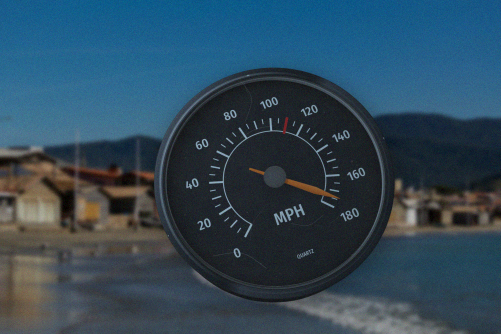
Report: value=175 unit=mph
